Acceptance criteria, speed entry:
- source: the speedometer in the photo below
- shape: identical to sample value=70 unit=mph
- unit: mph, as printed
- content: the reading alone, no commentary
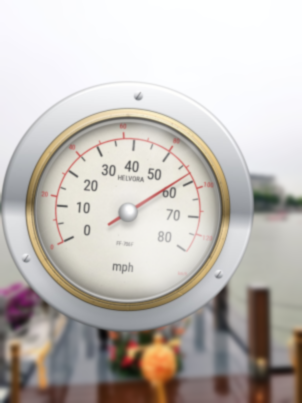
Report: value=57.5 unit=mph
